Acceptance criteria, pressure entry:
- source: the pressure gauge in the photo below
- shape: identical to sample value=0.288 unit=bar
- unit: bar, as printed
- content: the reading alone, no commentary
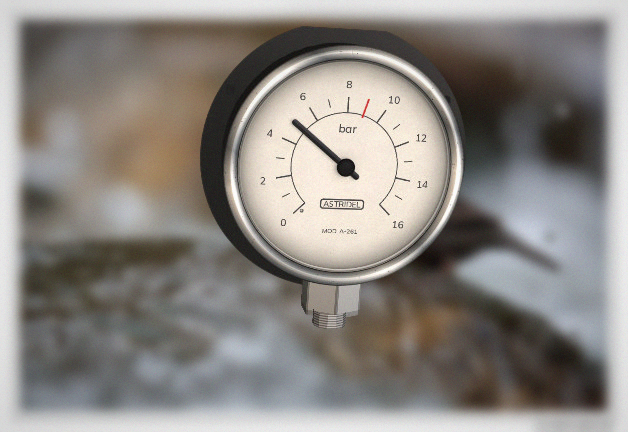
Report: value=5 unit=bar
